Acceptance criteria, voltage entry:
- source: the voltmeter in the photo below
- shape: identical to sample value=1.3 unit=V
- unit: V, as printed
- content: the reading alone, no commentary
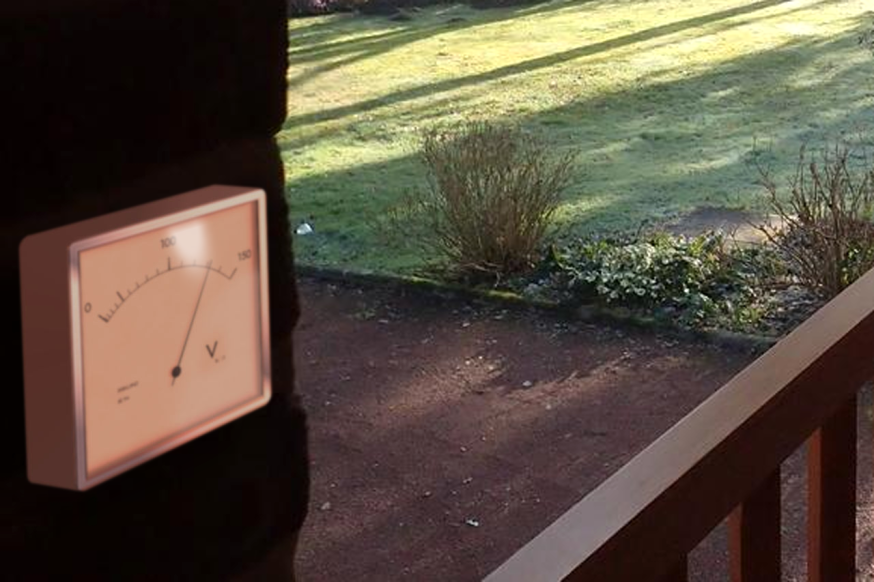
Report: value=130 unit=V
